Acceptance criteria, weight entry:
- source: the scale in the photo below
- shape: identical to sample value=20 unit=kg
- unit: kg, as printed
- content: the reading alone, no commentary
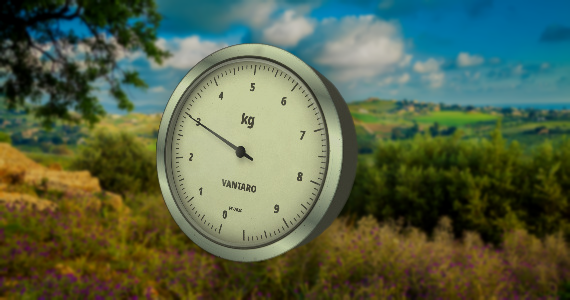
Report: value=3 unit=kg
